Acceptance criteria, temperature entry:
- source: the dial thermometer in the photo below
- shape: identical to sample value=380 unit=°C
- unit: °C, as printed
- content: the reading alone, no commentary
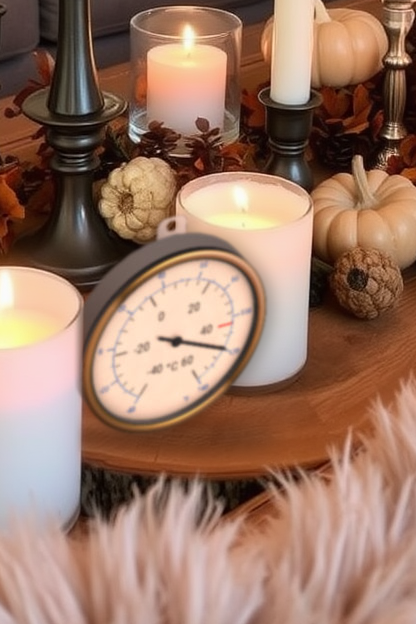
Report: value=48 unit=°C
